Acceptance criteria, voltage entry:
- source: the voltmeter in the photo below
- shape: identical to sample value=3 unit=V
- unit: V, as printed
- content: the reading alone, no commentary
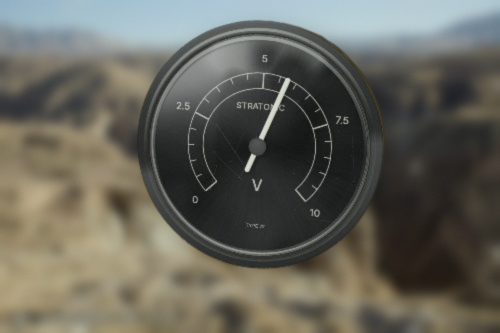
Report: value=5.75 unit=V
